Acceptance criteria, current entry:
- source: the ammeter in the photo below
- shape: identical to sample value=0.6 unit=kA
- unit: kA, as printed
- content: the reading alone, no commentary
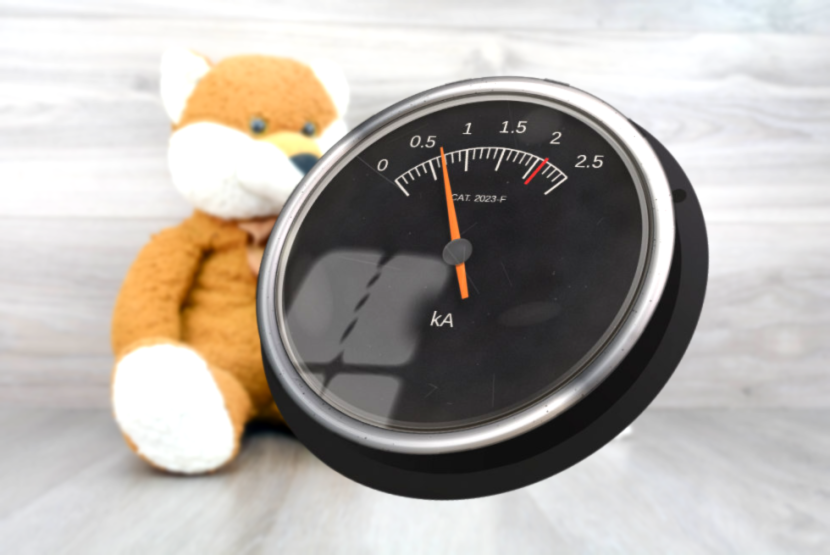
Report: value=0.7 unit=kA
